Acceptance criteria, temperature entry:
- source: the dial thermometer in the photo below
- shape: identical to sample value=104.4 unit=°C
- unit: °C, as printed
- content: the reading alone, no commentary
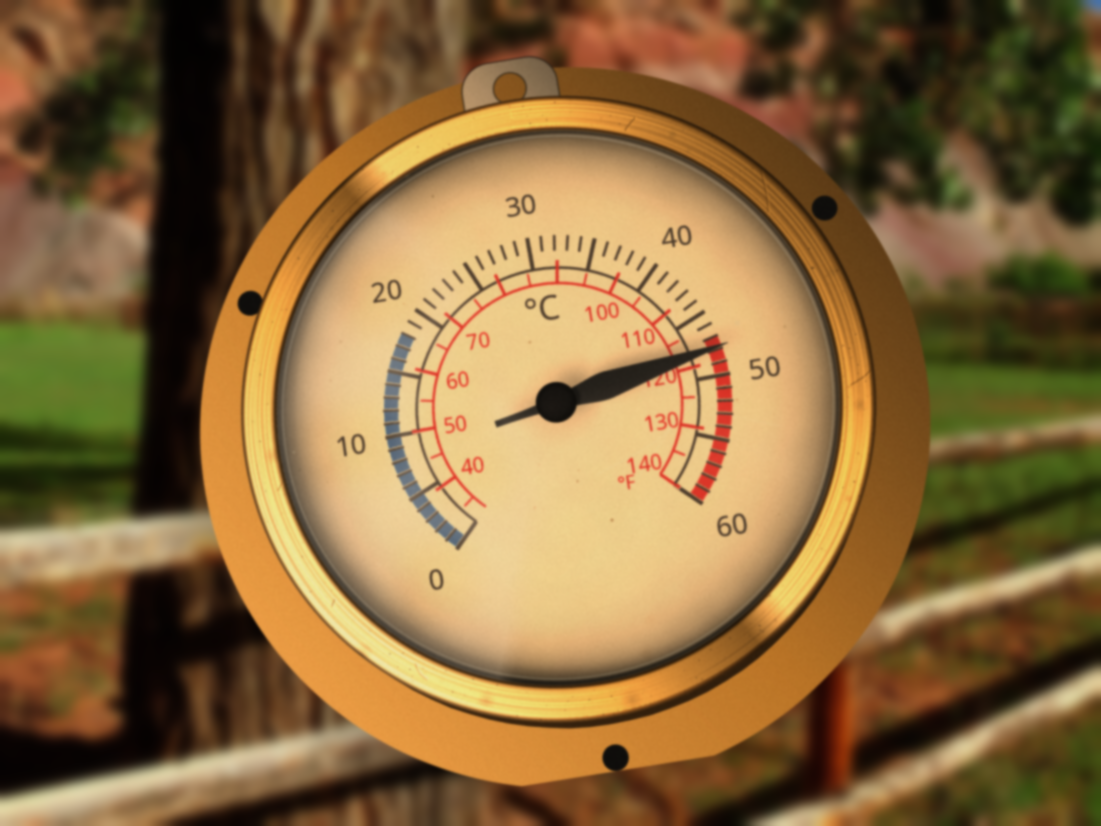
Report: value=48 unit=°C
